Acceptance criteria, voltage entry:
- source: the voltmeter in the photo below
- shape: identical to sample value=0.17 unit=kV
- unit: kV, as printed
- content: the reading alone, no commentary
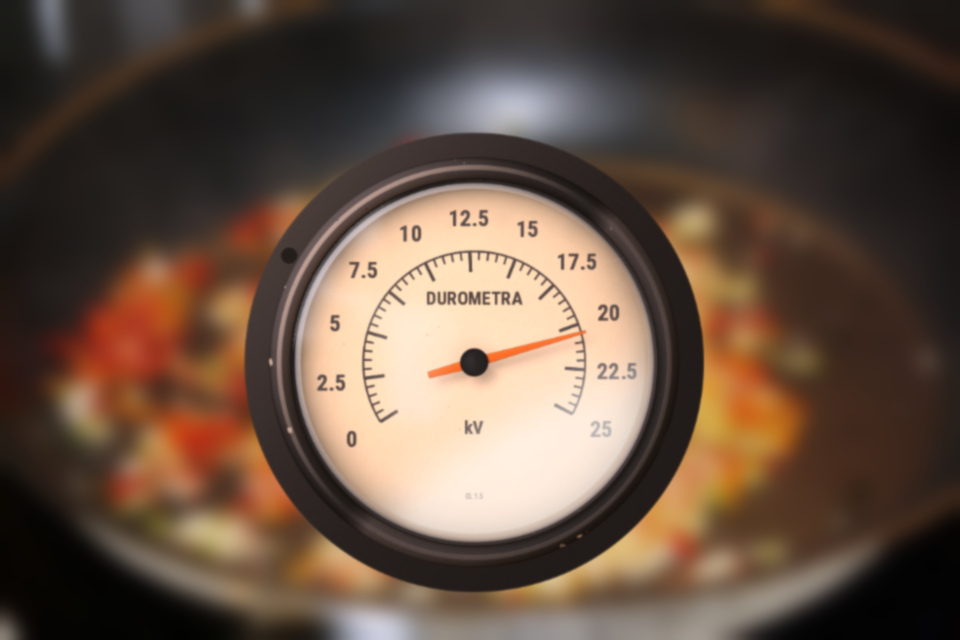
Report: value=20.5 unit=kV
